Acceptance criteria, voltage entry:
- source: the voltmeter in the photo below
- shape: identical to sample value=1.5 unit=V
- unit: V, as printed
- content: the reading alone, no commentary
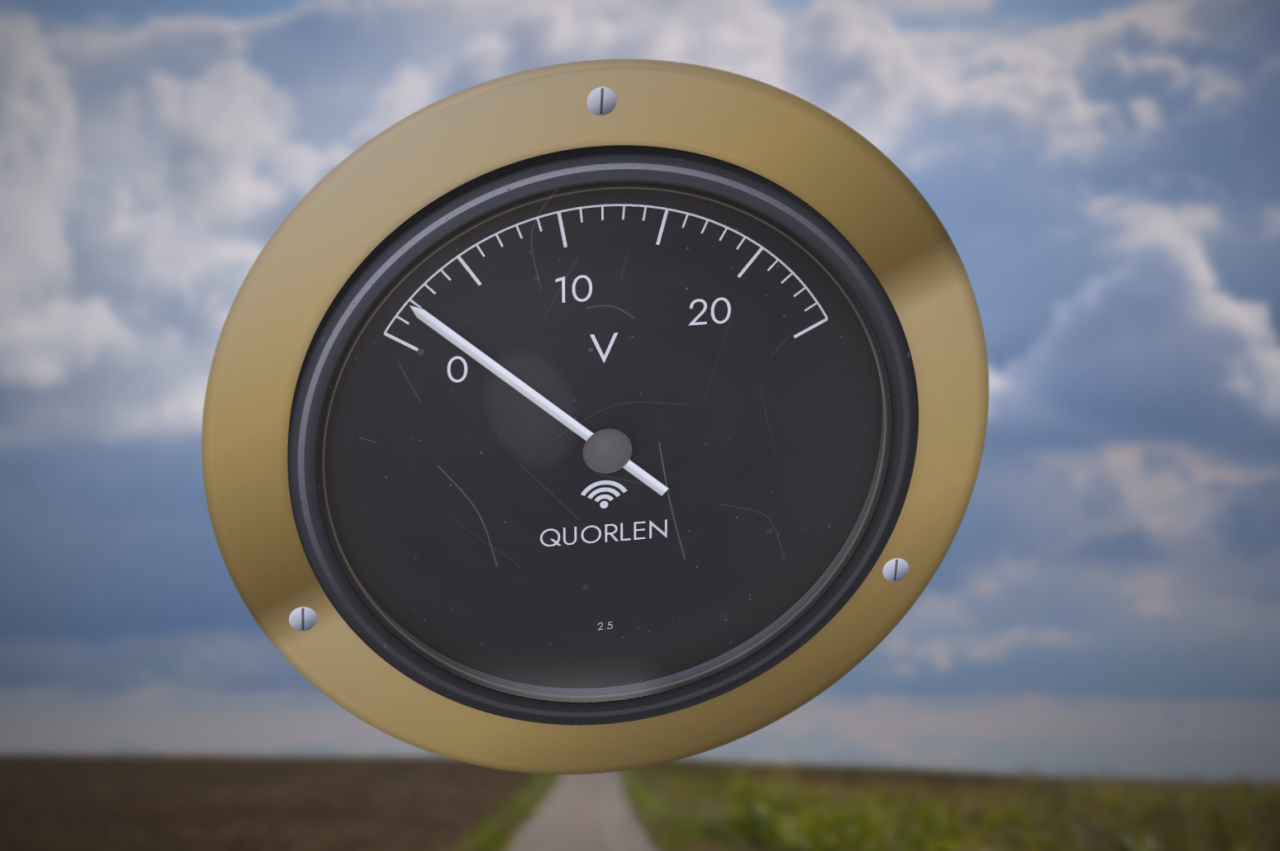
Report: value=2 unit=V
